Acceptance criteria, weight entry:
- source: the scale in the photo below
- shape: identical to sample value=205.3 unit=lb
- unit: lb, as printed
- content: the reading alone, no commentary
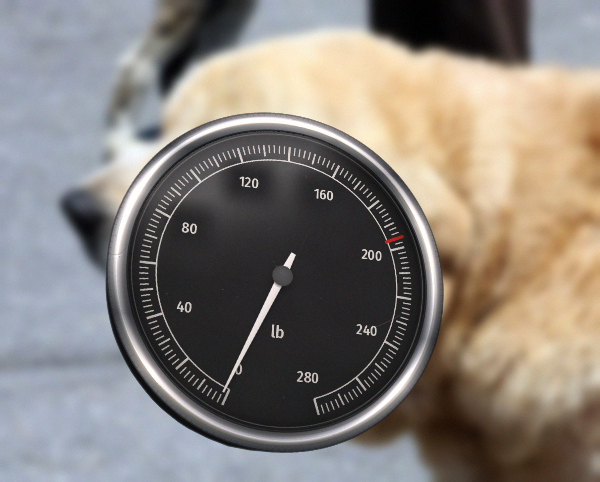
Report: value=2 unit=lb
